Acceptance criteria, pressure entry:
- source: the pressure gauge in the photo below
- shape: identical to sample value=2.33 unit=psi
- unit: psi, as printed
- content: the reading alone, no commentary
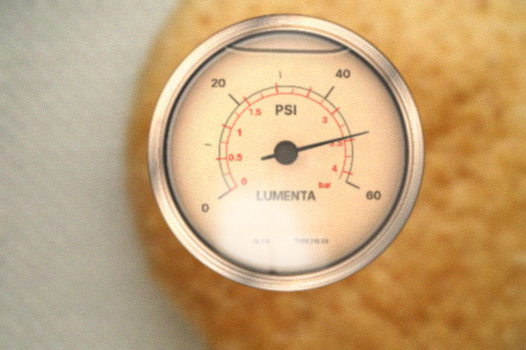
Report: value=50 unit=psi
